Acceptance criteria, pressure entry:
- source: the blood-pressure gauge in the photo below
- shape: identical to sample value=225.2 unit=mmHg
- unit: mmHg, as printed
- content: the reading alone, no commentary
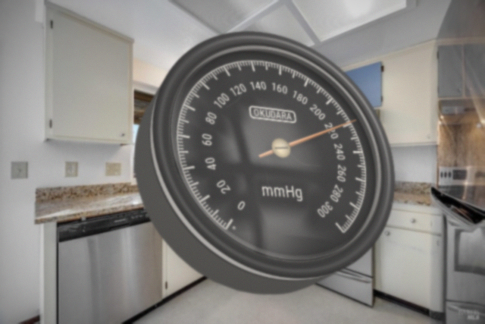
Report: value=220 unit=mmHg
